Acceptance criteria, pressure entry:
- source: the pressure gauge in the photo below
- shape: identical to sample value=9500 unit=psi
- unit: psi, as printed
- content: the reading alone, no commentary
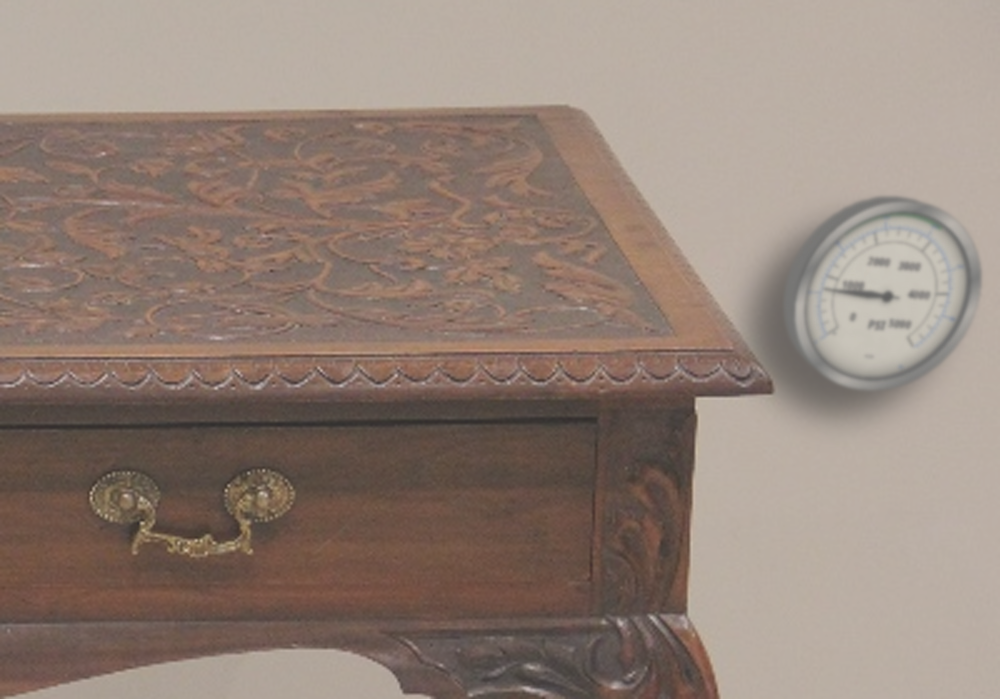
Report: value=800 unit=psi
